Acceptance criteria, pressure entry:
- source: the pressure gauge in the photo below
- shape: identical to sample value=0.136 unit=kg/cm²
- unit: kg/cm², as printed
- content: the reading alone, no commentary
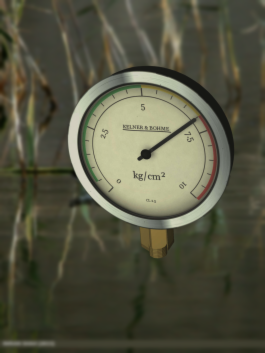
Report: value=7 unit=kg/cm²
